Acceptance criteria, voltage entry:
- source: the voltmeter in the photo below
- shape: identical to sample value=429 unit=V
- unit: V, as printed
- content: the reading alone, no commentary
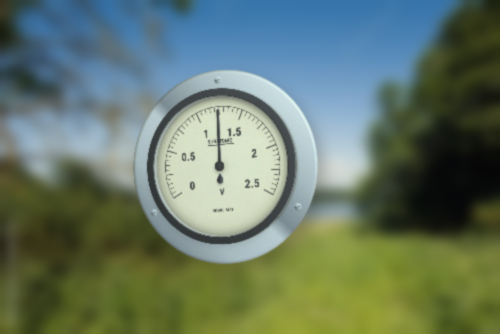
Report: value=1.25 unit=V
